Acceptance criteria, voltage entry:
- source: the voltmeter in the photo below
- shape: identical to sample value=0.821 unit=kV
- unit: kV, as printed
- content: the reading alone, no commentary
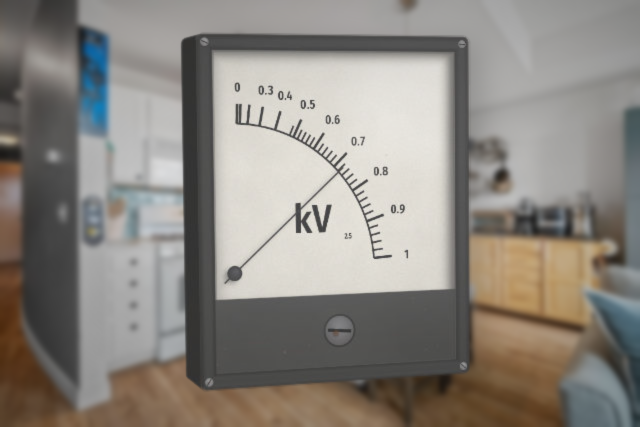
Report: value=0.72 unit=kV
